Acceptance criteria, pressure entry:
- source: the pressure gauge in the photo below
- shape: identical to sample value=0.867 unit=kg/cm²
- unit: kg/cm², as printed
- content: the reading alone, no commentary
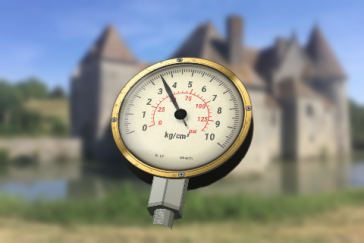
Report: value=3.5 unit=kg/cm²
